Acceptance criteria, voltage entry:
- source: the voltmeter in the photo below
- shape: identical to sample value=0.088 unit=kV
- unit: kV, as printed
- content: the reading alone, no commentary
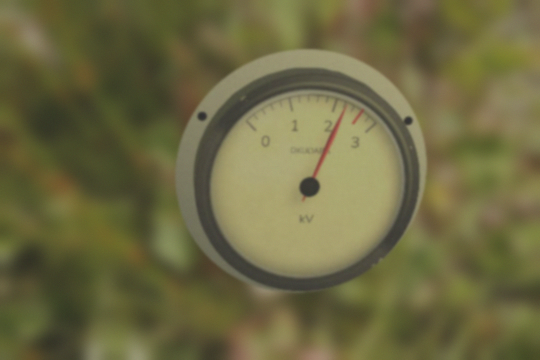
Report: value=2.2 unit=kV
